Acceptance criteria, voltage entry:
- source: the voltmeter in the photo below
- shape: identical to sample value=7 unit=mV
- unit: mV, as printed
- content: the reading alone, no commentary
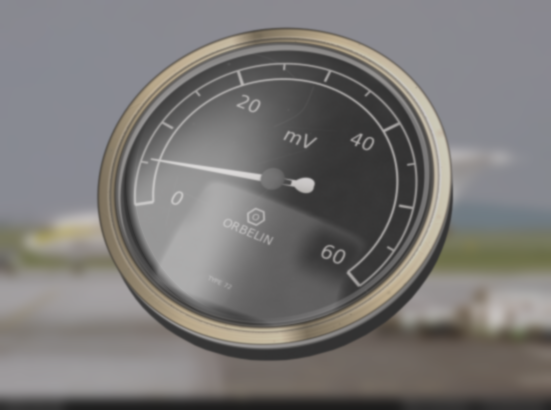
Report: value=5 unit=mV
